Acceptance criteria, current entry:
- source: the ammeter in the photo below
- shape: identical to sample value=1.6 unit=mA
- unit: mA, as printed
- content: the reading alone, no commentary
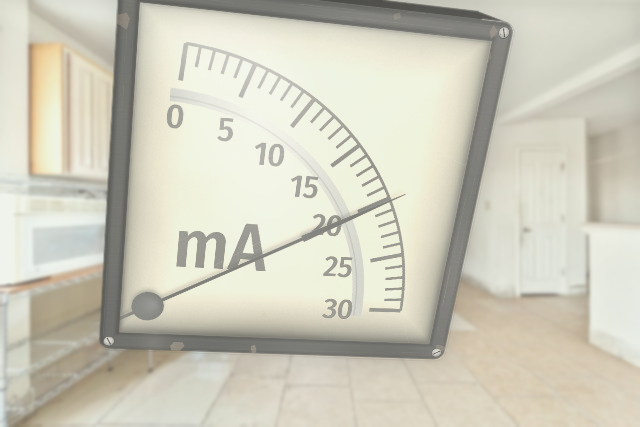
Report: value=20 unit=mA
